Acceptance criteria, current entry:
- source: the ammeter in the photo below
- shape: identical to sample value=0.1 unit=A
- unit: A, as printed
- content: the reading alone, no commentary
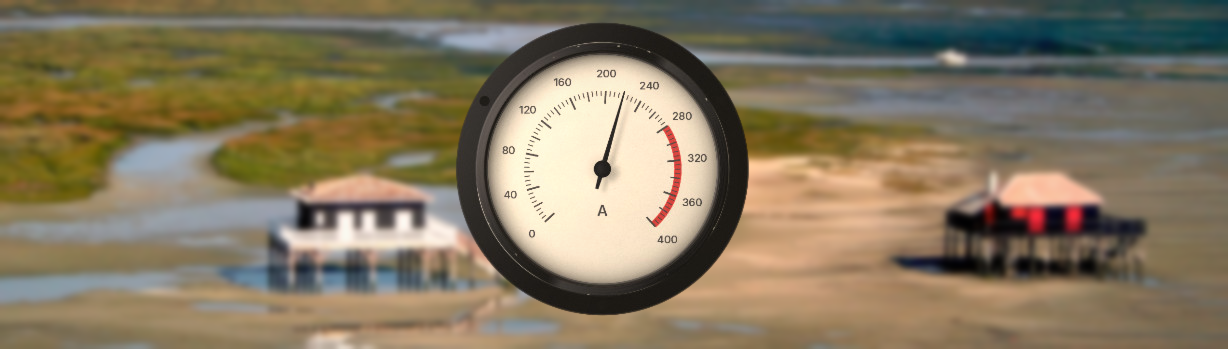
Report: value=220 unit=A
